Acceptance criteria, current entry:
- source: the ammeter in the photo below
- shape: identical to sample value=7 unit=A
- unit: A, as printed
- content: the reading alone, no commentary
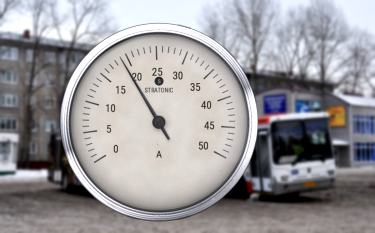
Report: value=19 unit=A
